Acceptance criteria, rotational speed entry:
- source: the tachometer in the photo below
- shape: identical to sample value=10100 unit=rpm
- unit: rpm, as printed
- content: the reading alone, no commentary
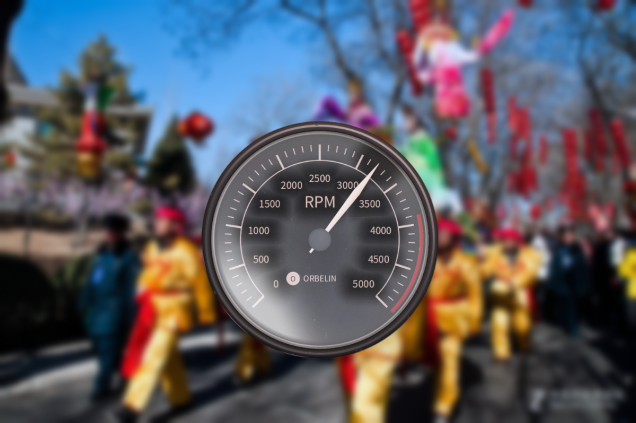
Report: value=3200 unit=rpm
